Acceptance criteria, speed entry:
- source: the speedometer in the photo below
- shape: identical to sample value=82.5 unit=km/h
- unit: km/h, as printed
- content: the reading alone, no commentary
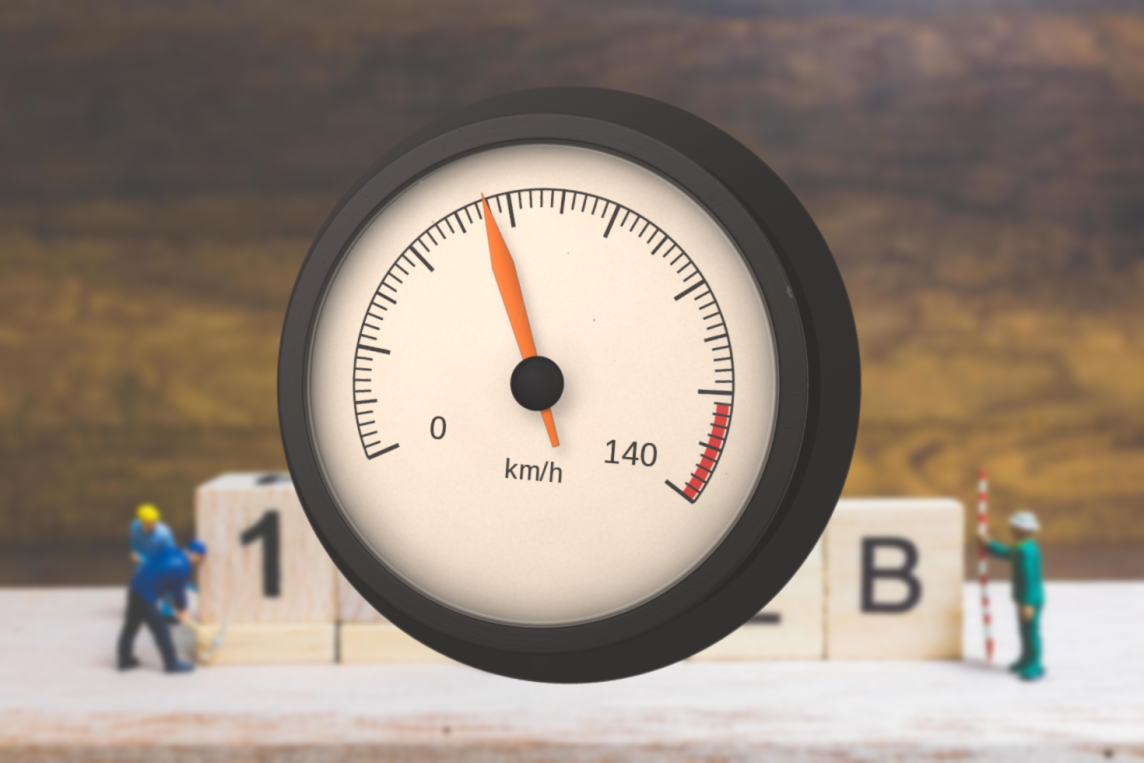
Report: value=56 unit=km/h
